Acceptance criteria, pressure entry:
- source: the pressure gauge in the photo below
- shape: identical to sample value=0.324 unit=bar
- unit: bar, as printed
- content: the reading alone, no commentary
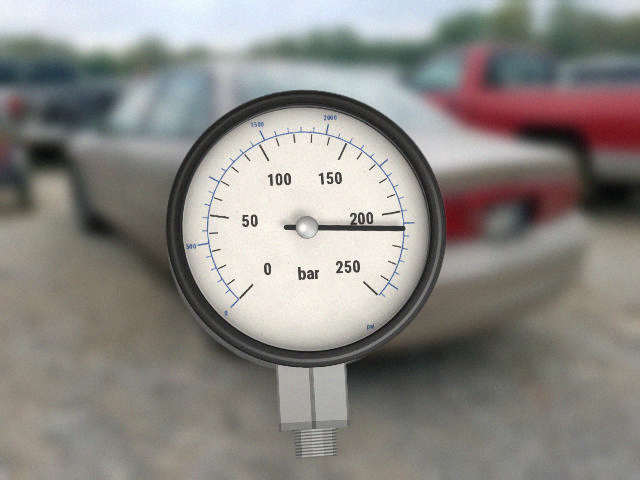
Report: value=210 unit=bar
